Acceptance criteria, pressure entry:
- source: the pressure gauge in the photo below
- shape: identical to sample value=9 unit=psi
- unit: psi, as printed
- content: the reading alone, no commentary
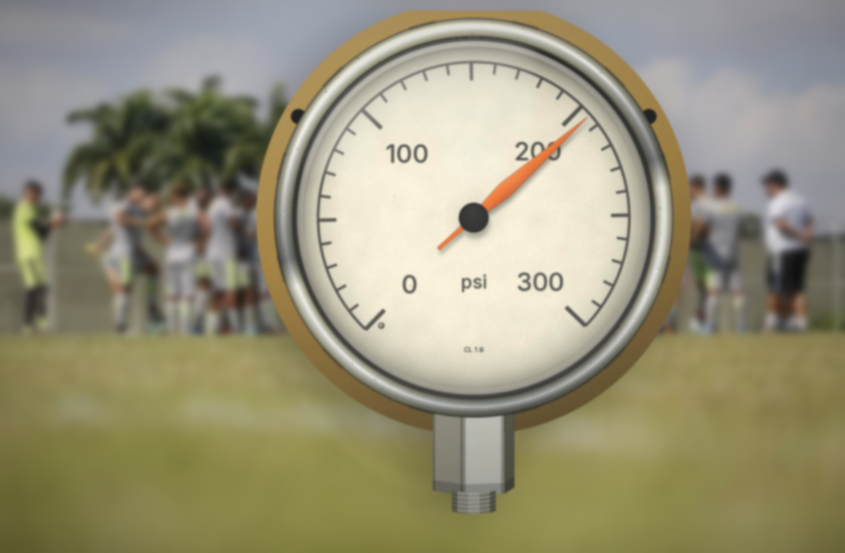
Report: value=205 unit=psi
